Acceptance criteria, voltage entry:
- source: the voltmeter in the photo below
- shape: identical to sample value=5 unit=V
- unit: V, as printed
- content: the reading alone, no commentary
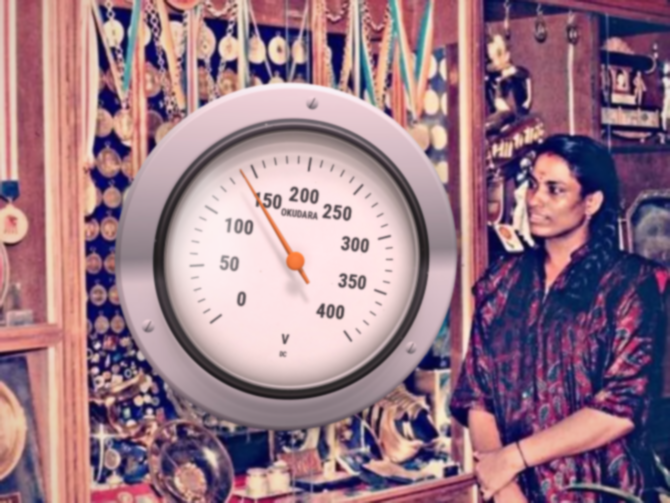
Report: value=140 unit=V
